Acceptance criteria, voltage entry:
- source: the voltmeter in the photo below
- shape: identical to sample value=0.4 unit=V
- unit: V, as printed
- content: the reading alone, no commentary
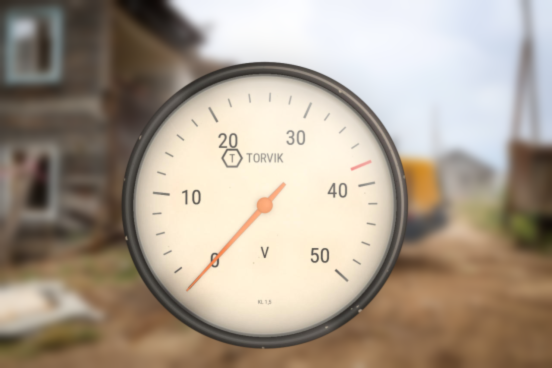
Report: value=0 unit=V
